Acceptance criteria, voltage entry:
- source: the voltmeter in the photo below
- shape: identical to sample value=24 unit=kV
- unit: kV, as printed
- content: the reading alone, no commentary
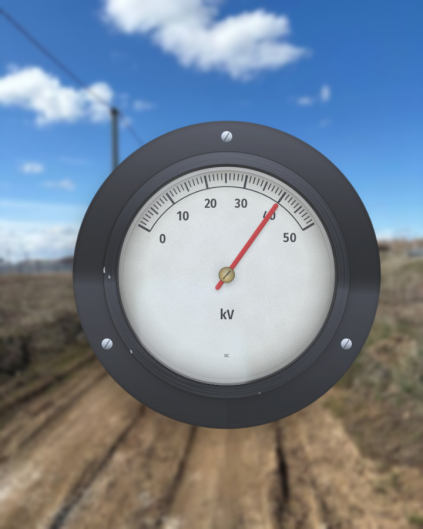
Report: value=40 unit=kV
